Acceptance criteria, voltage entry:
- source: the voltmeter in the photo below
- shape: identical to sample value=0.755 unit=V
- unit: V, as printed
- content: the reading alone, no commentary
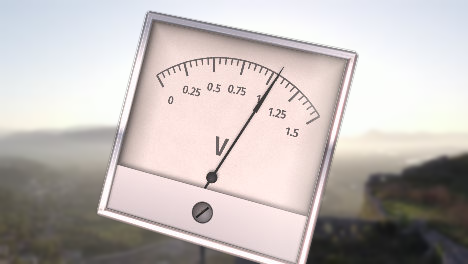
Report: value=1.05 unit=V
